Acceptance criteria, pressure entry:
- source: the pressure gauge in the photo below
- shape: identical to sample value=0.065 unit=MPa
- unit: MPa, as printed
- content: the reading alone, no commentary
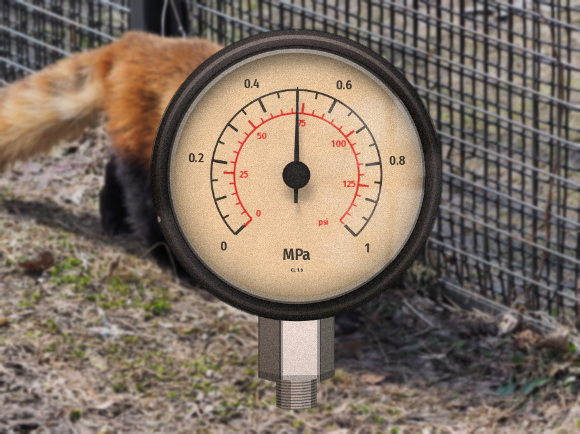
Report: value=0.5 unit=MPa
